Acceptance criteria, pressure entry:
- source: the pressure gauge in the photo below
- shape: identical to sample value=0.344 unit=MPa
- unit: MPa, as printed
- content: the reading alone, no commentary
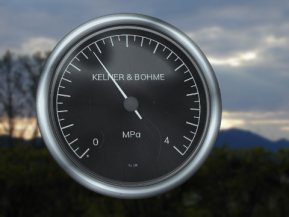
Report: value=1.5 unit=MPa
